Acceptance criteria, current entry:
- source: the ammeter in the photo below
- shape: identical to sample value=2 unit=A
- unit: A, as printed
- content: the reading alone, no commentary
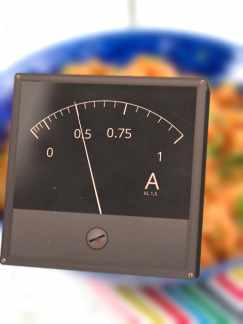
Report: value=0.5 unit=A
